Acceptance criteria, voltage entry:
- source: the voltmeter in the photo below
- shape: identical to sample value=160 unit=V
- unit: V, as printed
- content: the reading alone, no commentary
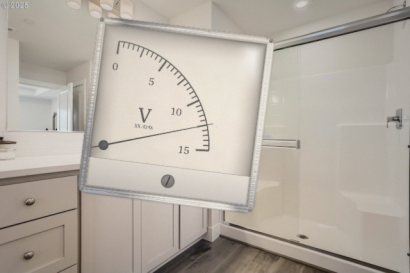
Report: value=12.5 unit=V
